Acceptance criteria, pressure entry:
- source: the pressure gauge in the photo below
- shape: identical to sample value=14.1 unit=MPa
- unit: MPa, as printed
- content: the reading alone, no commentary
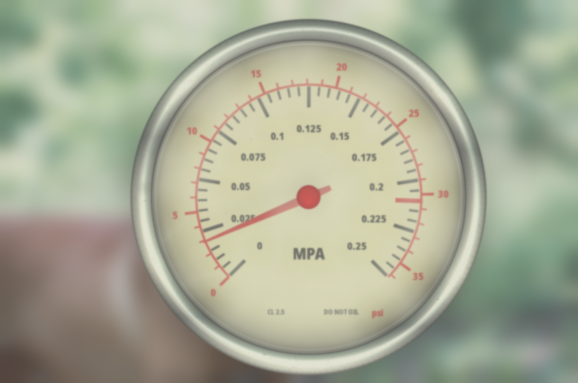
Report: value=0.02 unit=MPa
